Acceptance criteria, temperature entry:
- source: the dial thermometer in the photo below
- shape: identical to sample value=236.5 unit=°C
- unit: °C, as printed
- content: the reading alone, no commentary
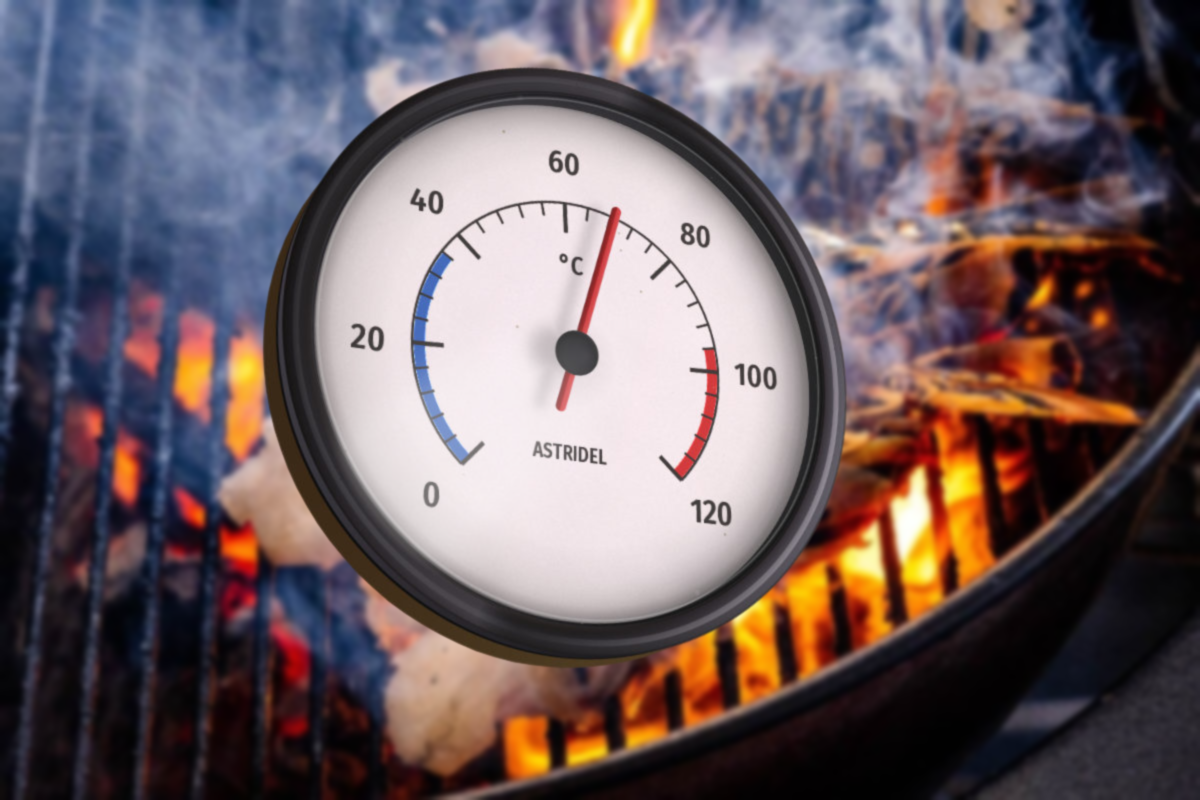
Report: value=68 unit=°C
